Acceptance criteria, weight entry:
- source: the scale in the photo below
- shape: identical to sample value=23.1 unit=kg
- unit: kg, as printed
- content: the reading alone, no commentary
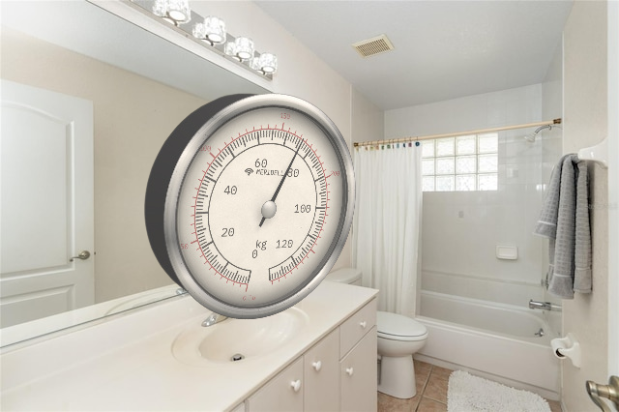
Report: value=75 unit=kg
